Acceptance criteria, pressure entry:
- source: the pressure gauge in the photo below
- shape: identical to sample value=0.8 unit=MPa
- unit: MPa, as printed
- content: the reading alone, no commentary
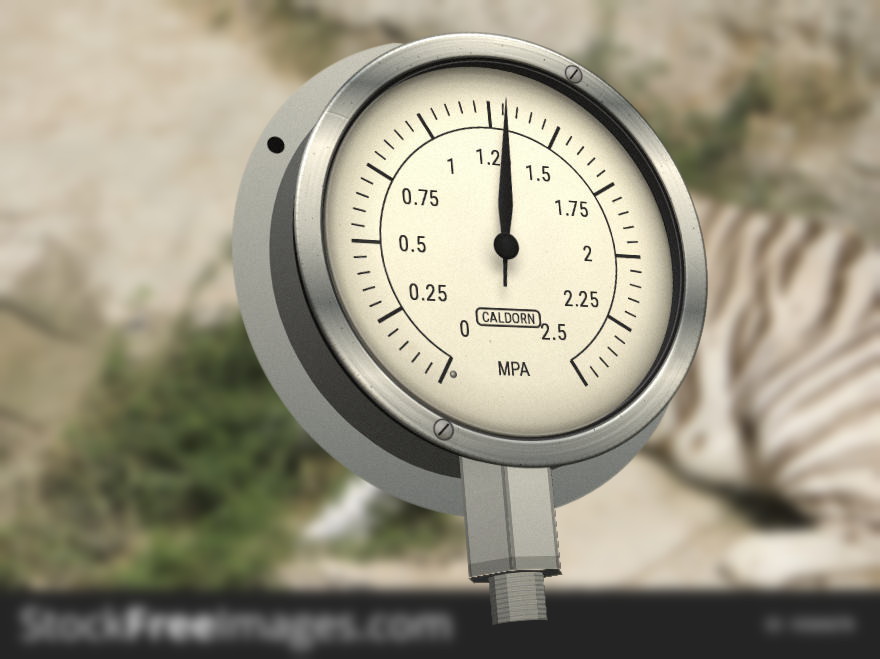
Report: value=1.3 unit=MPa
